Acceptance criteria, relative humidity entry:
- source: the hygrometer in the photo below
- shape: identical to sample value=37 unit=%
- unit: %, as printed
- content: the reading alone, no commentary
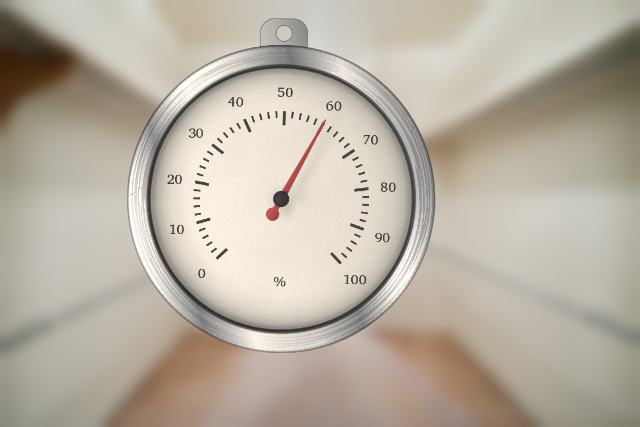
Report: value=60 unit=%
